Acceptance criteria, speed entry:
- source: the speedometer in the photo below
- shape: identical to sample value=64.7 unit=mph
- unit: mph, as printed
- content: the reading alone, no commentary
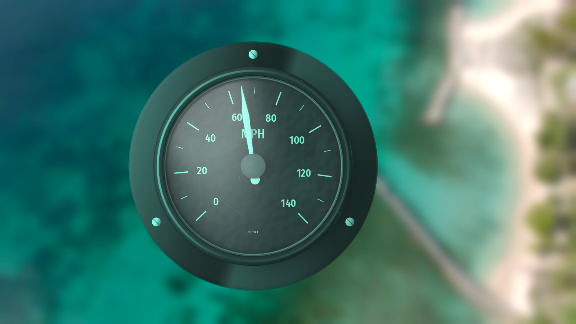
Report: value=65 unit=mph
